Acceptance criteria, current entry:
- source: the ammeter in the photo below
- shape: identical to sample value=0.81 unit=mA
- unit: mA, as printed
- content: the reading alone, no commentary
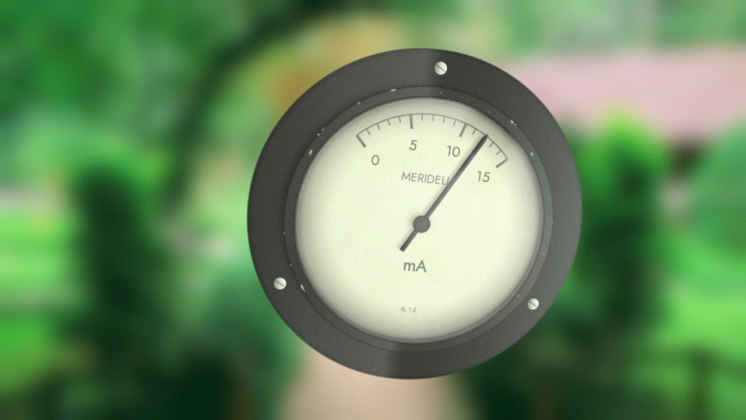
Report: value=12 unit=mA
